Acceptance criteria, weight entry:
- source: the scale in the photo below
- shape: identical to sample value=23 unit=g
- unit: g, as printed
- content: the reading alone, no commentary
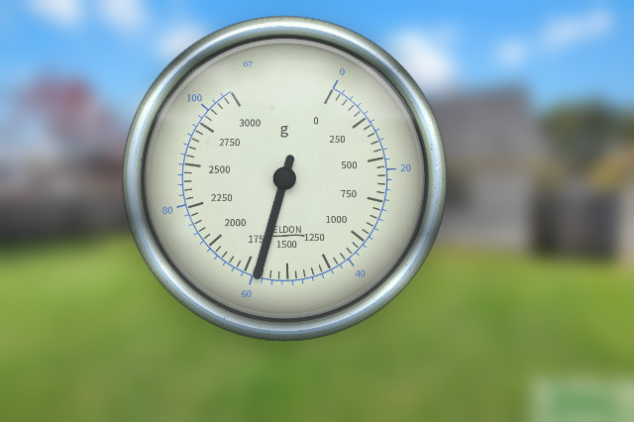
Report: value=1675 unit=g
